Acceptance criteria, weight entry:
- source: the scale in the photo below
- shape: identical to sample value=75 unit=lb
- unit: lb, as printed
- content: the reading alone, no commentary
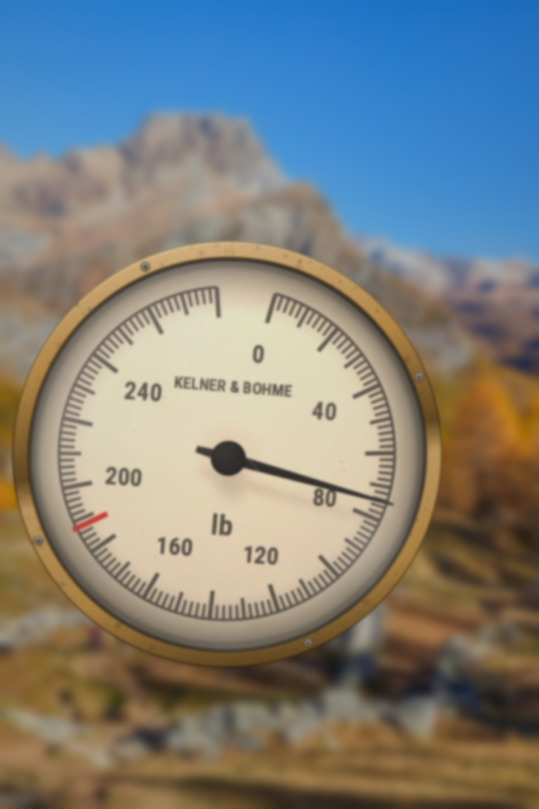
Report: value=74 unit=lb
